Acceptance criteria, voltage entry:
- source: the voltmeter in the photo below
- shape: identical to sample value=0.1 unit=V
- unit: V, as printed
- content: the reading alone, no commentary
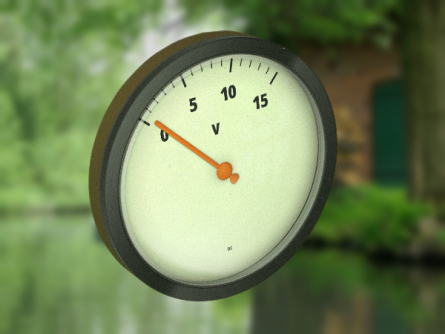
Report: value=0.5 unit=V
